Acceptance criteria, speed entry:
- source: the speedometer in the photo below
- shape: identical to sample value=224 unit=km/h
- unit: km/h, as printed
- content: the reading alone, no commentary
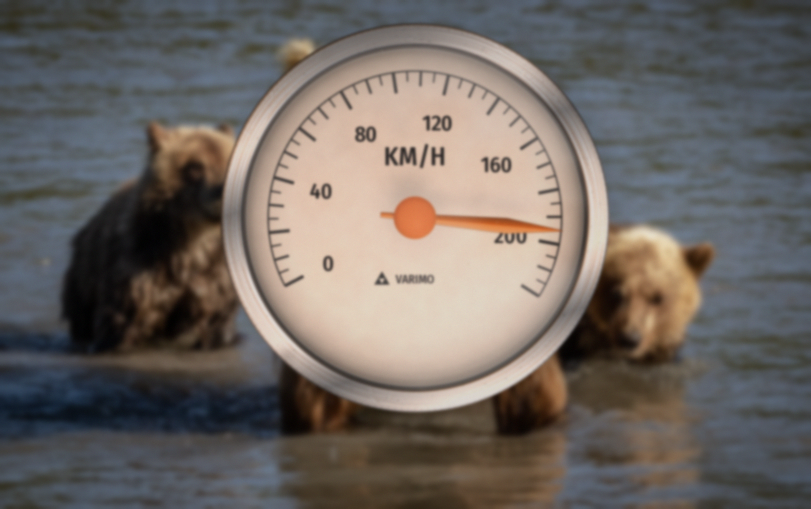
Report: value=195 unit=km/h
